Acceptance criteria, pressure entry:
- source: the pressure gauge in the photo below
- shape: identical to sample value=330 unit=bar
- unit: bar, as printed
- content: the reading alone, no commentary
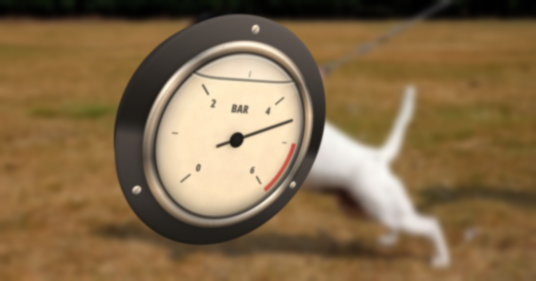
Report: value=4.5 unit=bar
